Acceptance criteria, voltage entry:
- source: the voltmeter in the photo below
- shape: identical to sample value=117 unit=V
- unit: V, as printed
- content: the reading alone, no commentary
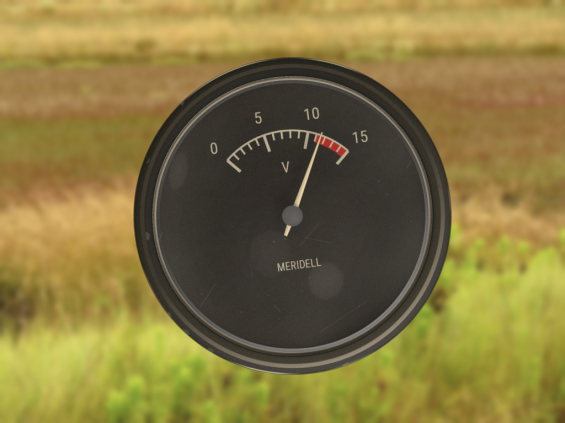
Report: value=11.5 unit=V
